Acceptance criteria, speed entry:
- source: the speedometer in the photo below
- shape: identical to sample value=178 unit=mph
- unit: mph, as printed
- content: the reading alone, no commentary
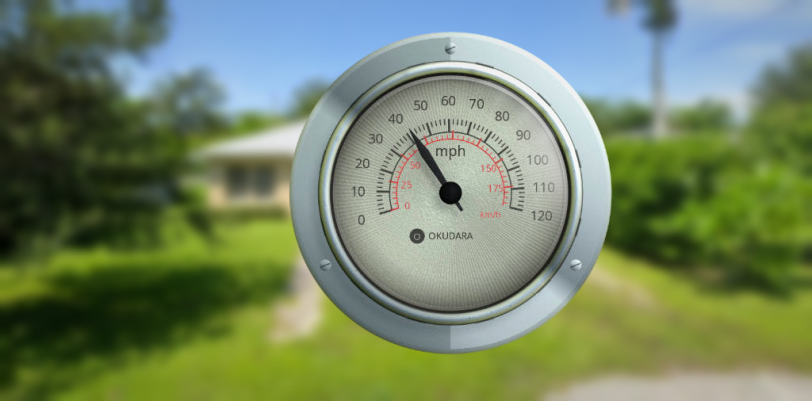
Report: value=42 unit=mph
